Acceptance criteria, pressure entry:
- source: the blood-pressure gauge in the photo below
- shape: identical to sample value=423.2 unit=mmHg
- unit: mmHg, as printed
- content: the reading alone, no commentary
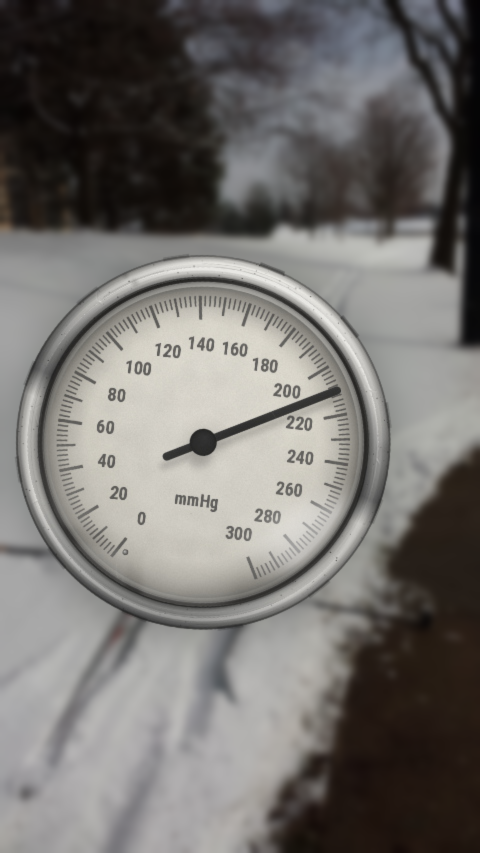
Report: value=210 unit=mmHg
